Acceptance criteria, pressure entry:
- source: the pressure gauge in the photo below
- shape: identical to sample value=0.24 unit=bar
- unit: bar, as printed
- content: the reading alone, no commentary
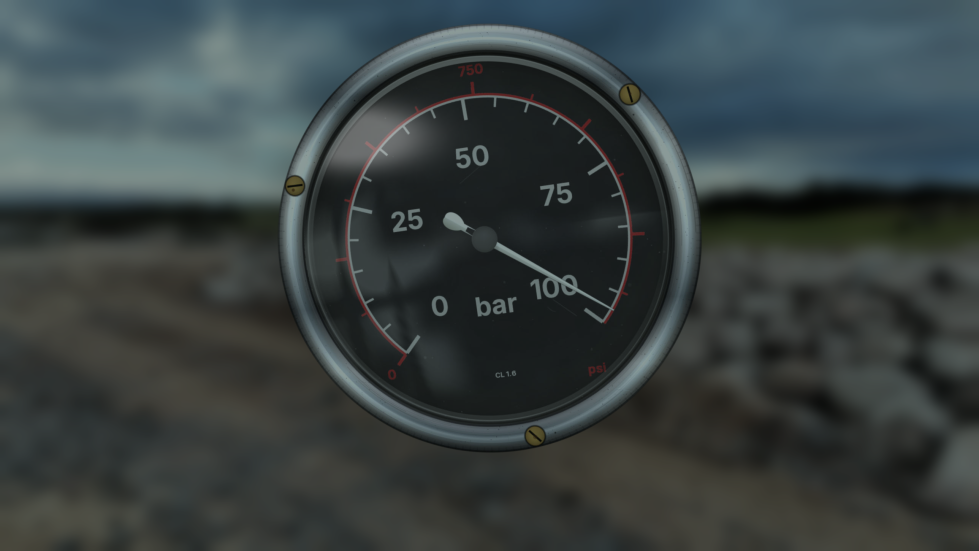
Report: value=97.5 unit=bar
